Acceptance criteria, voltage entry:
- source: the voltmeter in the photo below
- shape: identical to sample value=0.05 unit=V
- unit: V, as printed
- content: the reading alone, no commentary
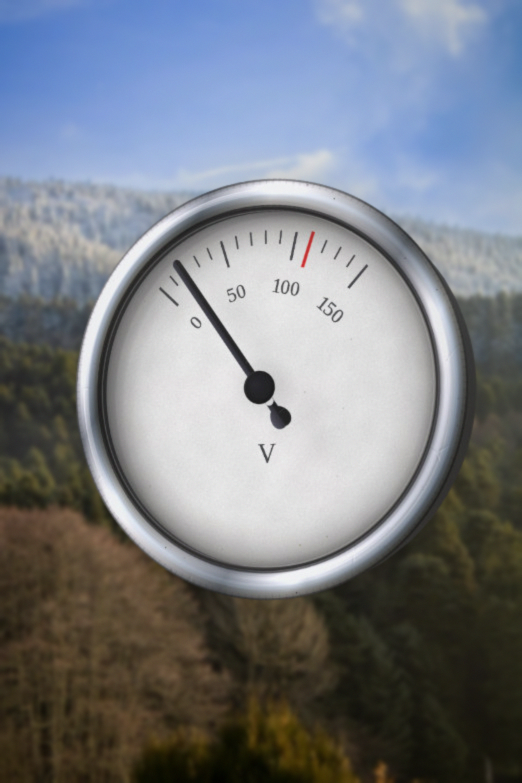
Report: value=20 unit=V
